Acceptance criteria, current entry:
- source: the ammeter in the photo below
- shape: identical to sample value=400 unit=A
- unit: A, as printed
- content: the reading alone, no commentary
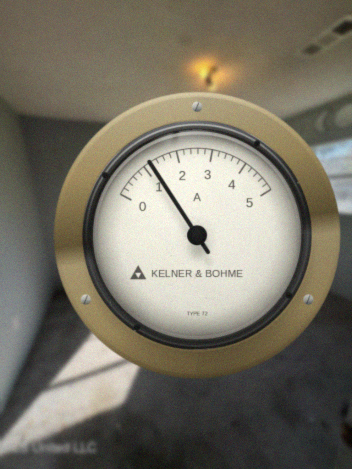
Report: value=1.2 unit=A
